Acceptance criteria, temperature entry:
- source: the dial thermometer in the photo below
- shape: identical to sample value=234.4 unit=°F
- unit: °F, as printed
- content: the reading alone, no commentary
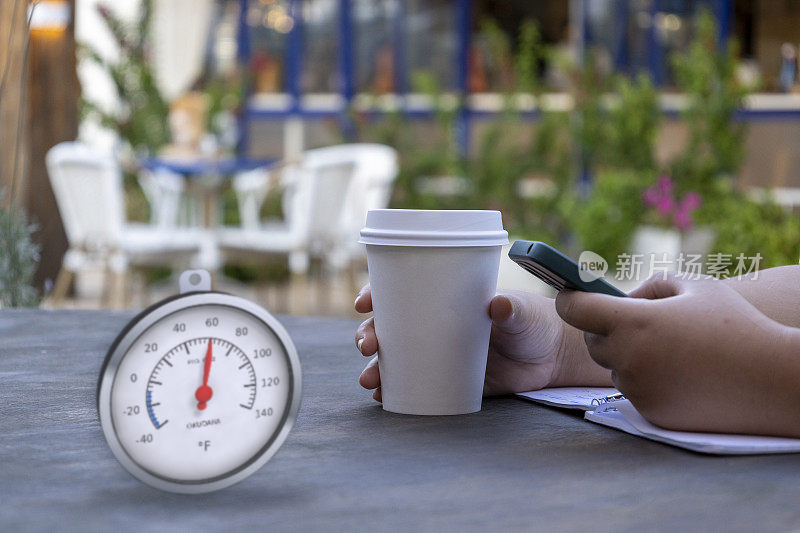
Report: value=60 unit=°F
